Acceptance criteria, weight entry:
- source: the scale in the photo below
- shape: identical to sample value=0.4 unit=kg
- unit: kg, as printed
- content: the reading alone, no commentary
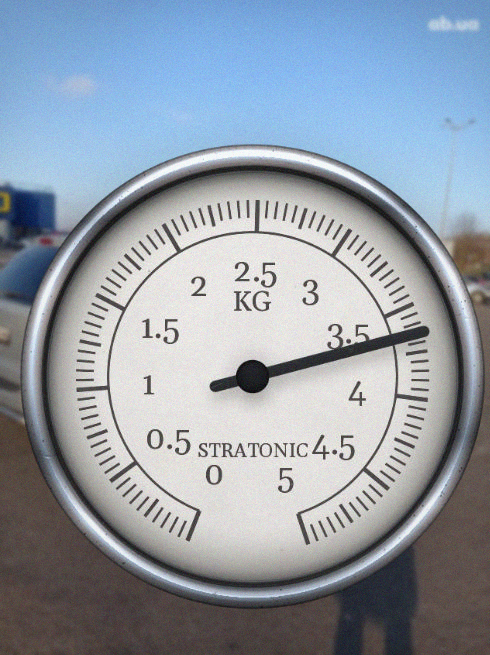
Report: value=3.65 unit=kg
